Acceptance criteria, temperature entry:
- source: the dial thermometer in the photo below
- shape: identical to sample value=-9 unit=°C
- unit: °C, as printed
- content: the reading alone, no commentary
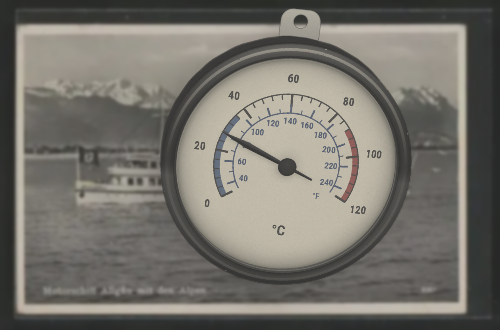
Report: value=28 unit=°C
